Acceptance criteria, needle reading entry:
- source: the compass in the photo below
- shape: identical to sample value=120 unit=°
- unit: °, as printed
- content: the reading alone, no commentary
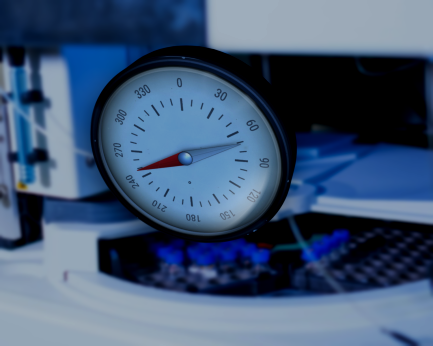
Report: value=250 unit=°
